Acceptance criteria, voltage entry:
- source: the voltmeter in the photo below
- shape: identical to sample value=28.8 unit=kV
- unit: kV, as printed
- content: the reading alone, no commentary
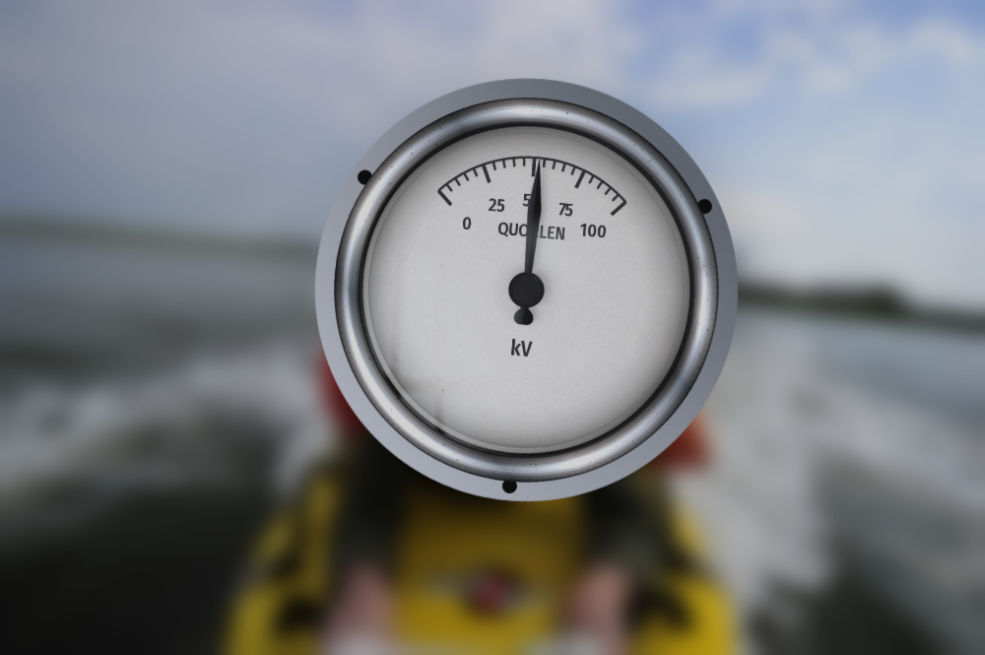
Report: value=52.5 unit=kV
